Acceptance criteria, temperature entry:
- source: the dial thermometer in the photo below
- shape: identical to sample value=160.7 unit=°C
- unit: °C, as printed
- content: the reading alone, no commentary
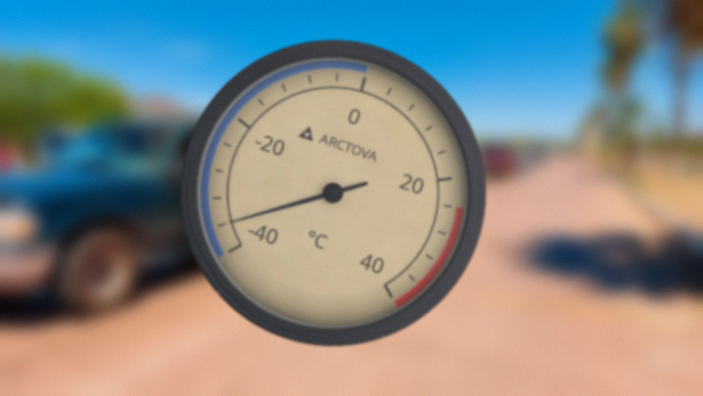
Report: value=-36 unit=°C
